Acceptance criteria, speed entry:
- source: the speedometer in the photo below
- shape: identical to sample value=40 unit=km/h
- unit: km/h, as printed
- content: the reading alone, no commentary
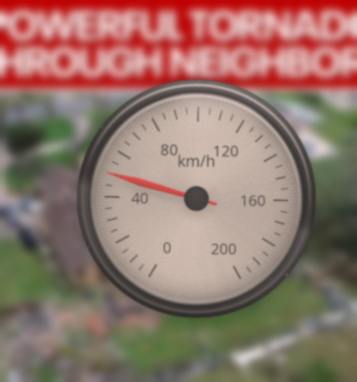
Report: value=50 unit=km/h
